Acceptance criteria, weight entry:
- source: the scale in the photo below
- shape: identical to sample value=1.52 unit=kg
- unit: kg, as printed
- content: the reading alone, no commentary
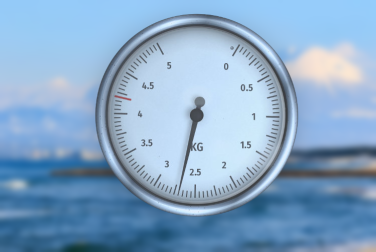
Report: value=2.7 unit=kg
